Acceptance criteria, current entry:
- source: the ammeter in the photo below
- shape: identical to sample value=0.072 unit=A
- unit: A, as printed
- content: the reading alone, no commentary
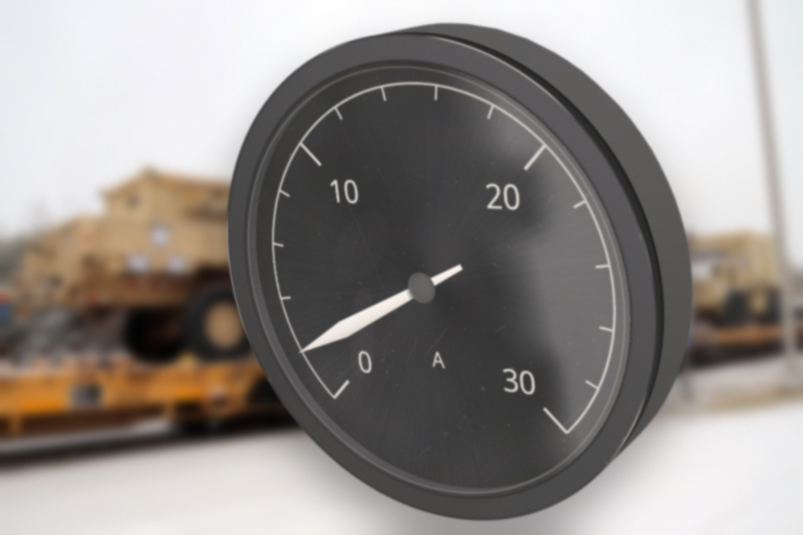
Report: value=2 unit=A
